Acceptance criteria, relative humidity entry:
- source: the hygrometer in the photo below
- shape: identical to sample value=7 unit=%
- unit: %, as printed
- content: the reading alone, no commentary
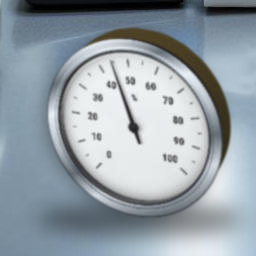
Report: value=45 unit=%
